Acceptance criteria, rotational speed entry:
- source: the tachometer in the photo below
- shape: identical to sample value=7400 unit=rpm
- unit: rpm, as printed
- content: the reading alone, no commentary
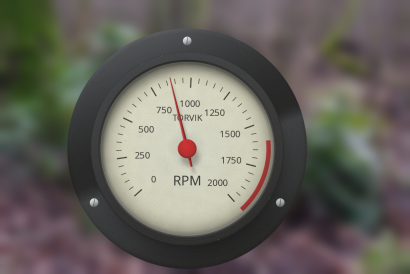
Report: value=875 unit=rpm
